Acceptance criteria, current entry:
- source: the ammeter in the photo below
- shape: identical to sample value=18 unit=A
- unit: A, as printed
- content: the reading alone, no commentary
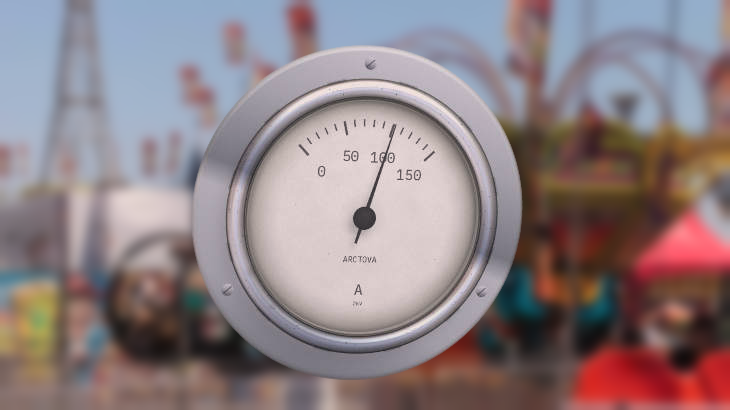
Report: value=100 unit=A
